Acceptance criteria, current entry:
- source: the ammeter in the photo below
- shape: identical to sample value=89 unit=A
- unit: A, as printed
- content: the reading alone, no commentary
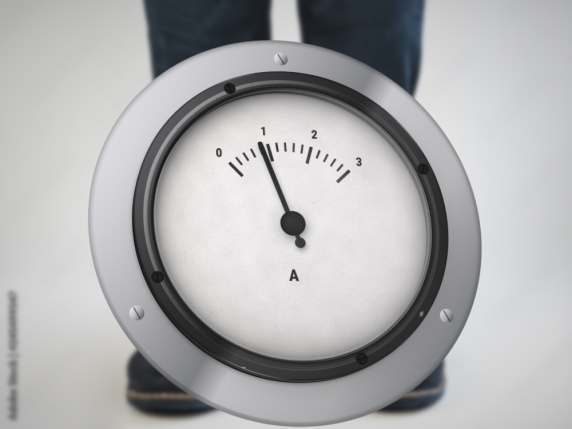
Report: value=0.8 unit=A
